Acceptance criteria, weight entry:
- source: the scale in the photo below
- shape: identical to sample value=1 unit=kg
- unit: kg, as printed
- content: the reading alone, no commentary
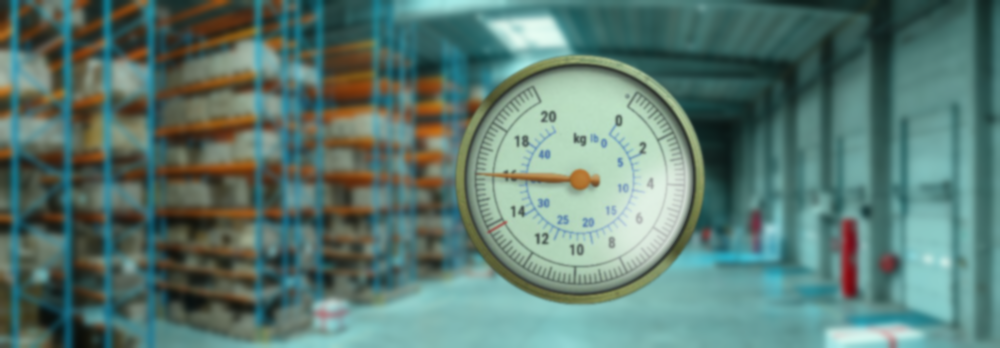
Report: value=16 unit=kg
